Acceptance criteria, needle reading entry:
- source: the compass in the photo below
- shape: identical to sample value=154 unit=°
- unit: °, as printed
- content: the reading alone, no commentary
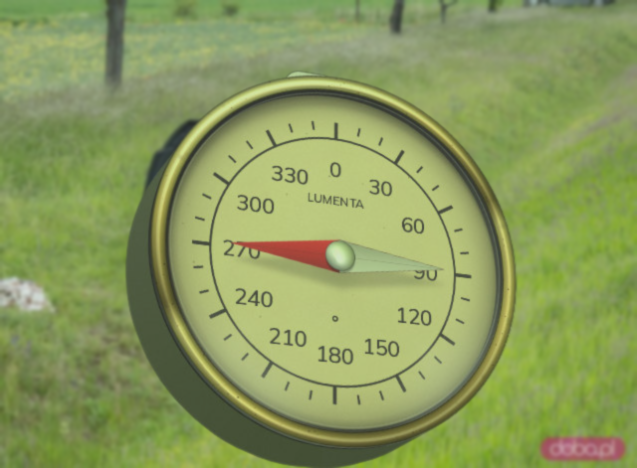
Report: value=270 unit=°
